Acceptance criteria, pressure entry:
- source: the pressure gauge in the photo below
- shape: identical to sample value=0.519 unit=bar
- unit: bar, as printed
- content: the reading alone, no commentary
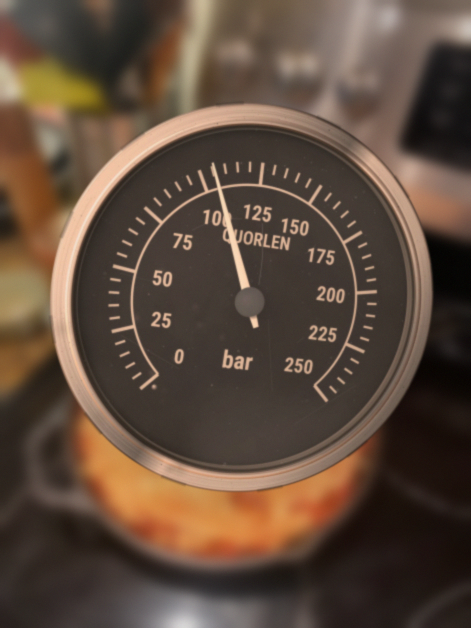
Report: value=105 unit=bar
